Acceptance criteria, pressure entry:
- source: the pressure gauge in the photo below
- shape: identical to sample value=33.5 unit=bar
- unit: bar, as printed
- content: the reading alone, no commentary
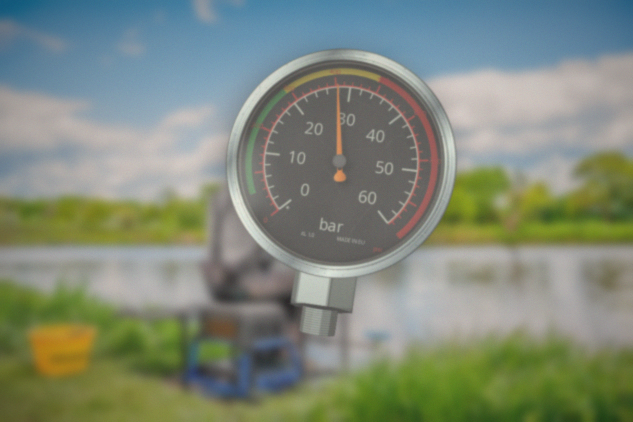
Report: value=28 unit=bar
